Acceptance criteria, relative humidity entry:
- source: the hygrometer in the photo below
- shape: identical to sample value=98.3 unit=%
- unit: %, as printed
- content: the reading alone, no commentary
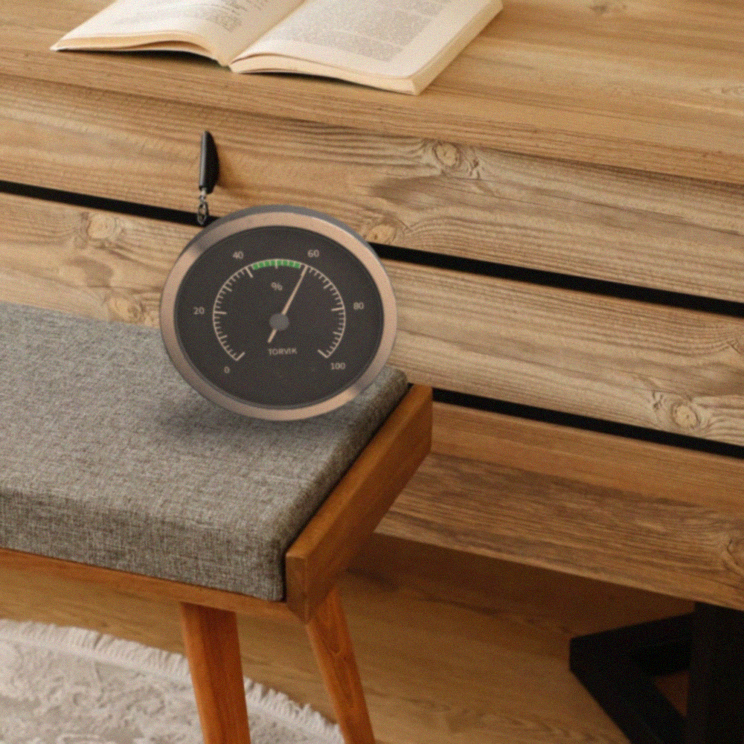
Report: value=60 unit=%
